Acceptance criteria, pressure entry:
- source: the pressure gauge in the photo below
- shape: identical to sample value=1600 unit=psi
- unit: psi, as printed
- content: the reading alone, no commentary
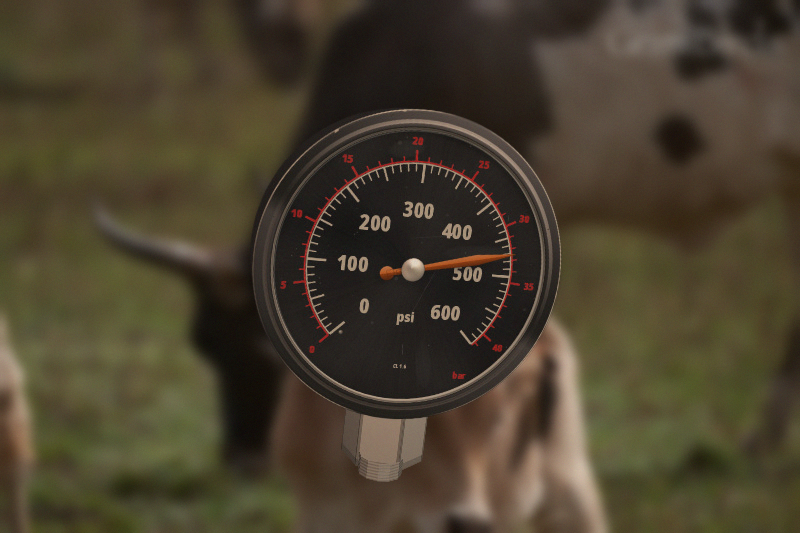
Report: value=470 unit=psi
